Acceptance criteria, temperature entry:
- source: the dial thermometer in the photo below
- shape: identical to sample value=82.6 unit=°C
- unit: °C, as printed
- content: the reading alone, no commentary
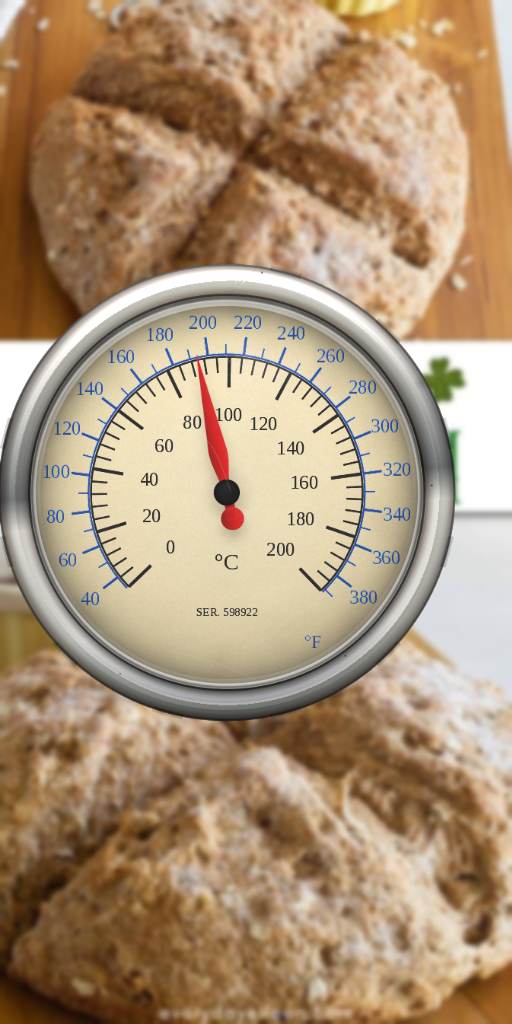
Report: value=90 unit=°C
